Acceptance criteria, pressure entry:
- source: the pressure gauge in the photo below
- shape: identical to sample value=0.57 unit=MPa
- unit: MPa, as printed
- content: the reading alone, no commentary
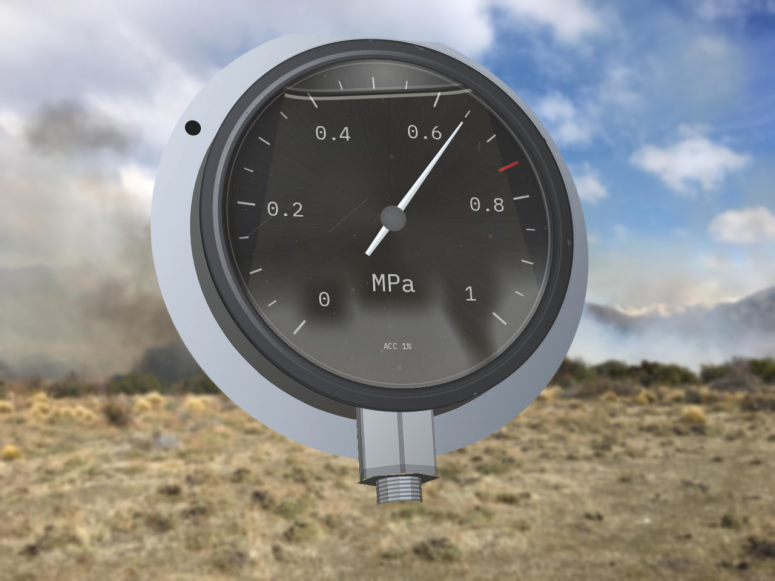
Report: value=0.65 unit=MPa
